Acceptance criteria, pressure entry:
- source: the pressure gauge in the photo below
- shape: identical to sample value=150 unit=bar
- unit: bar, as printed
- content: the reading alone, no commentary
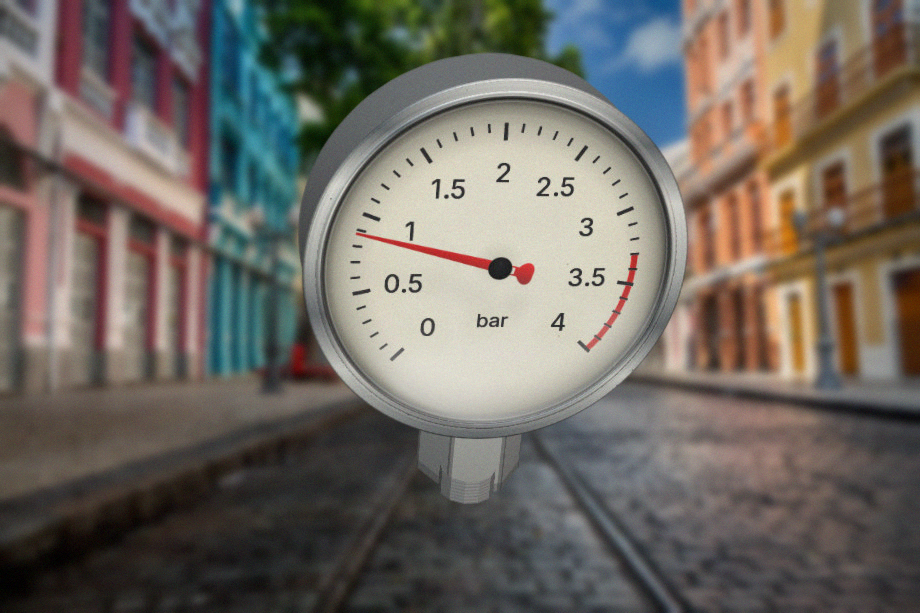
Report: value=0.9 unit=bar
